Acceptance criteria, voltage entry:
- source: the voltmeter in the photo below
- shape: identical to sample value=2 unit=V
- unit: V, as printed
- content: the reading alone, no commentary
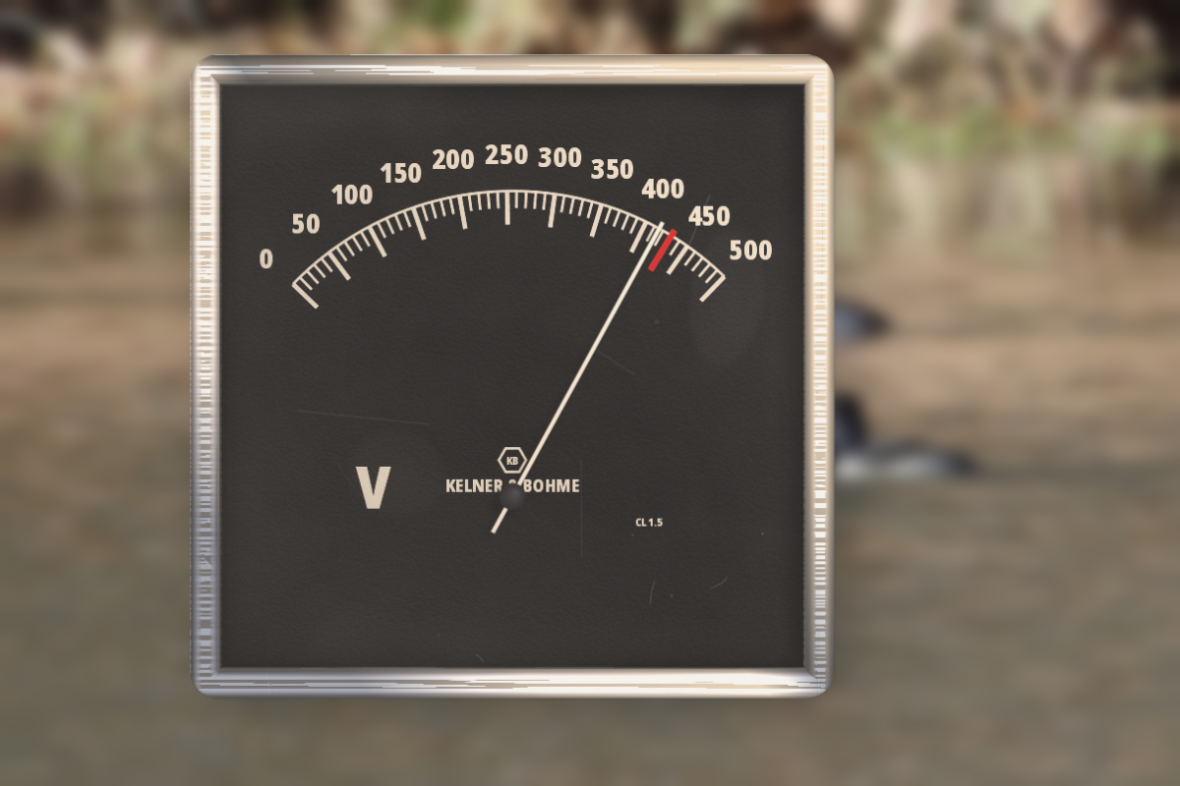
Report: value=415 unit=V
